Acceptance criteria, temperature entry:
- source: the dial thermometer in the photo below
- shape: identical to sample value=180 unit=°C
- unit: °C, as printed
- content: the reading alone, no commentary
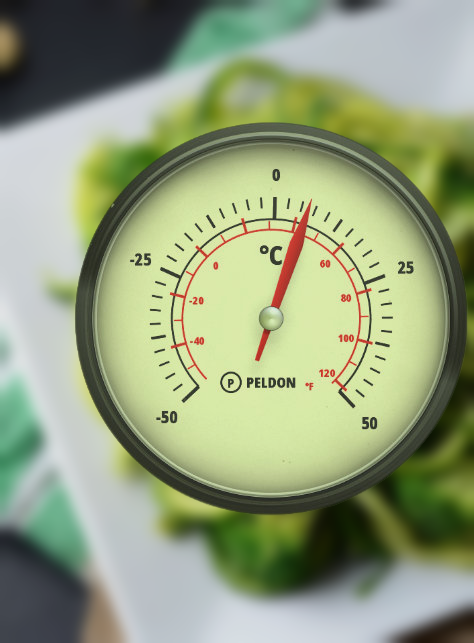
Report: value=6.25 unit=°C
